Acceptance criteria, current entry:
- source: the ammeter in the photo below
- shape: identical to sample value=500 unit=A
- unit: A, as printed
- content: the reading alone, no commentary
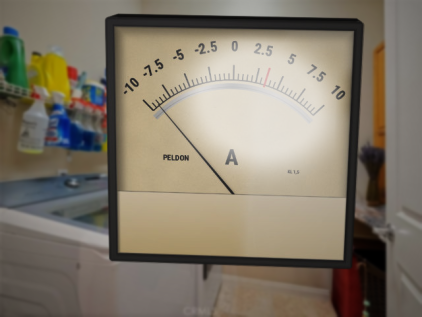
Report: value=-9 unit=A
